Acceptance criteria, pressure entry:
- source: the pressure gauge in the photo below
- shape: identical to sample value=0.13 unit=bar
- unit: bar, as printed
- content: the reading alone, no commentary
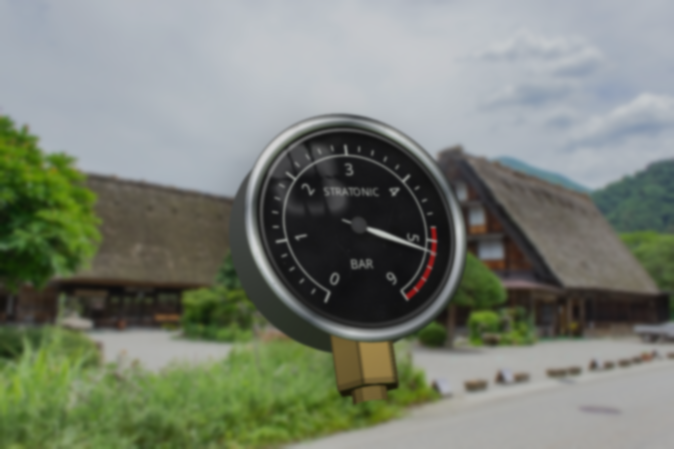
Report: value=5.2 unit=bar
